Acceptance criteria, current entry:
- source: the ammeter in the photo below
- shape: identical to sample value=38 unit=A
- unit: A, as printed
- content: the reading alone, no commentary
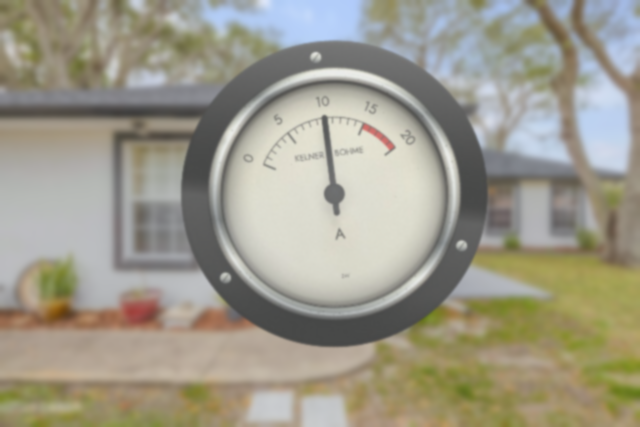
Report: value=10 unit=A
